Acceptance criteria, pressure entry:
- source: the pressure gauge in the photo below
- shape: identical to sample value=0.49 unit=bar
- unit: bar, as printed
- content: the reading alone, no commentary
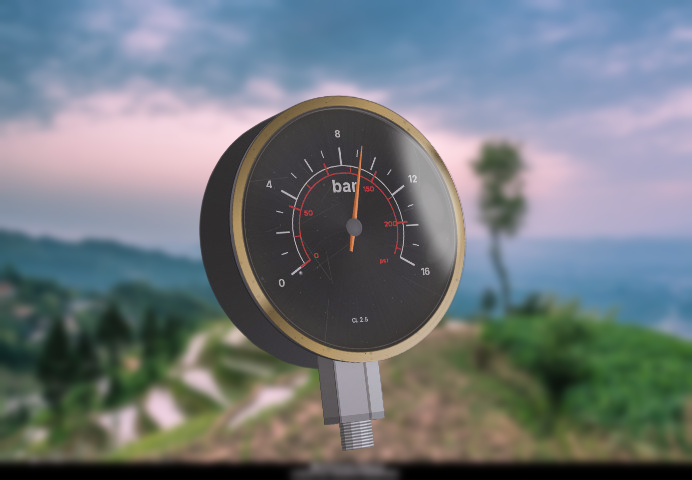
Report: value=9 unit=bar
